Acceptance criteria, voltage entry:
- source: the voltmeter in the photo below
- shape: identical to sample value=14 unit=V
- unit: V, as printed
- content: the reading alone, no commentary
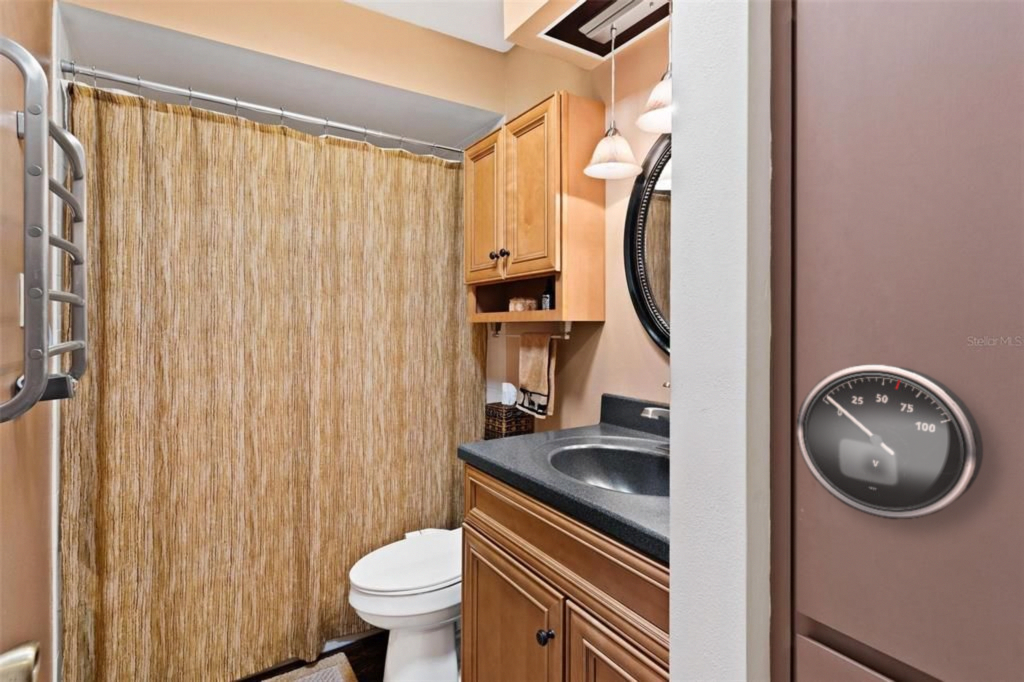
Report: value=5 unit=V
